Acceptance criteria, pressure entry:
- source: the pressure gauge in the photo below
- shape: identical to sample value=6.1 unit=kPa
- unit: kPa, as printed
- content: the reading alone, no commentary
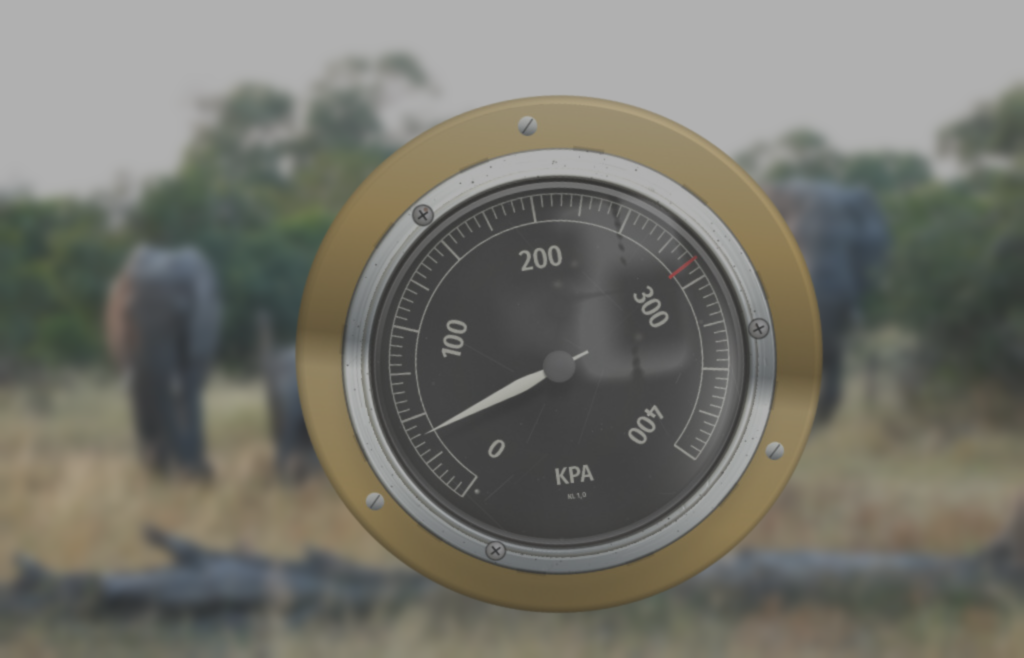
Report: value=40 unit=kPa
